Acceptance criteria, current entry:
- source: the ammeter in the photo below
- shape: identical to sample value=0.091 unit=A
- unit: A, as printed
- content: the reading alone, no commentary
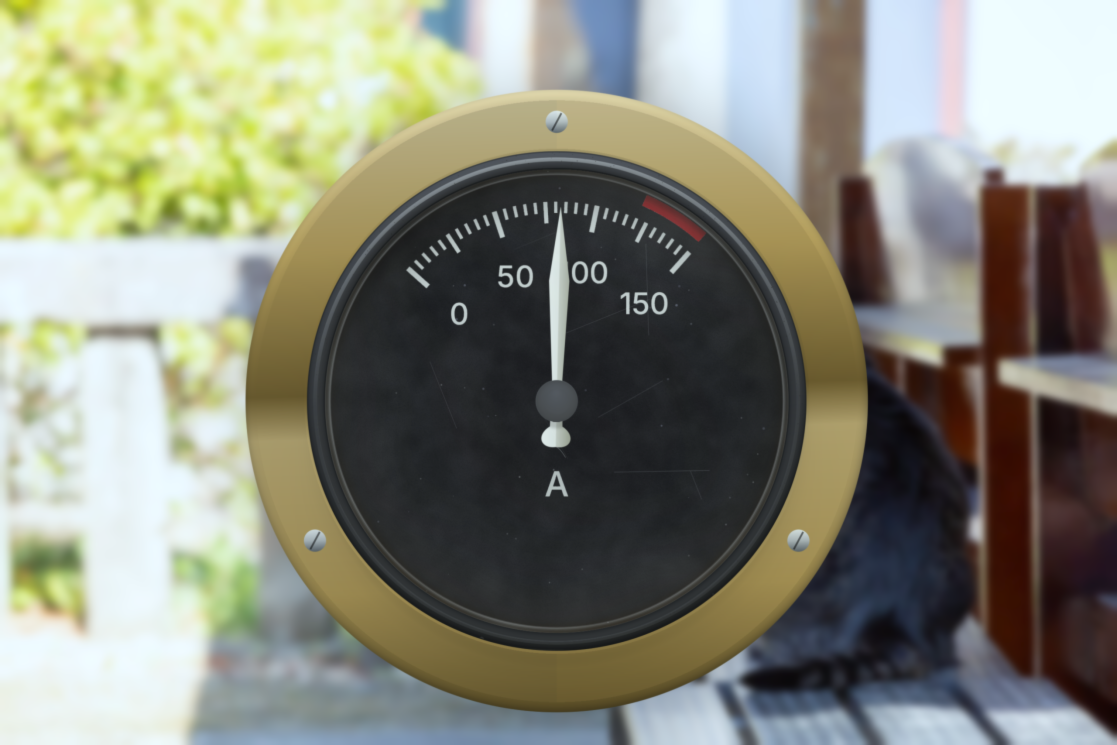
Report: value=82.5 unit=A
